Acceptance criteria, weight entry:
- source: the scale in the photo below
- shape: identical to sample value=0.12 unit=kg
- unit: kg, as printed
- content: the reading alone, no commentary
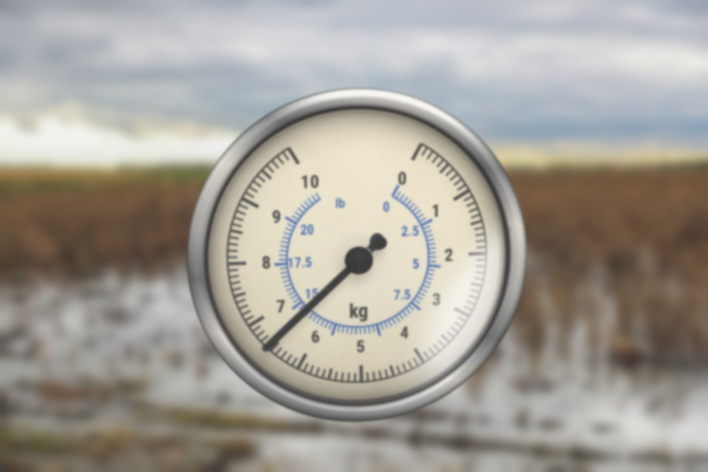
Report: value=6.6 unit=kg
